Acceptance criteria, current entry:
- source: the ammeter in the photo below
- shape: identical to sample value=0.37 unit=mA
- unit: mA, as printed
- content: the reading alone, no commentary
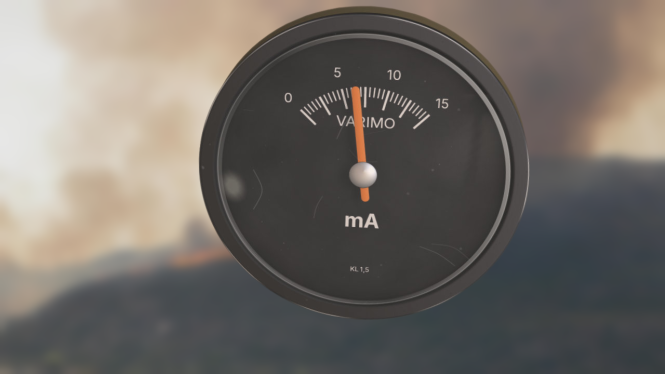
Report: value=6.5 unit=mA
